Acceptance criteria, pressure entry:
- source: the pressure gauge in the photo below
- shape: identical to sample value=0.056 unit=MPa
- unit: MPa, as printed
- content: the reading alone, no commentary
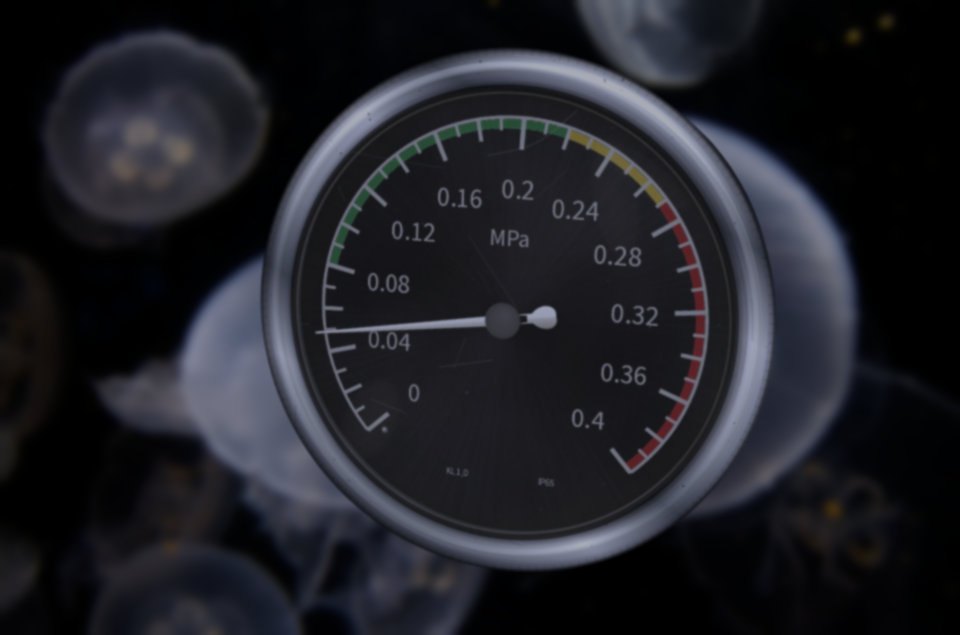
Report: value=0.05 unit=MPa
